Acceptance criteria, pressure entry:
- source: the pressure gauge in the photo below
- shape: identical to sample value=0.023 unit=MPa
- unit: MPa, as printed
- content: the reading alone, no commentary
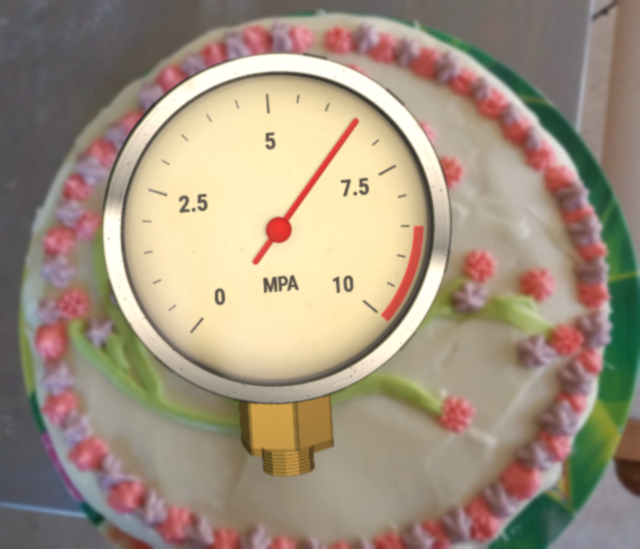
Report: value=6.5 unit=MPa
